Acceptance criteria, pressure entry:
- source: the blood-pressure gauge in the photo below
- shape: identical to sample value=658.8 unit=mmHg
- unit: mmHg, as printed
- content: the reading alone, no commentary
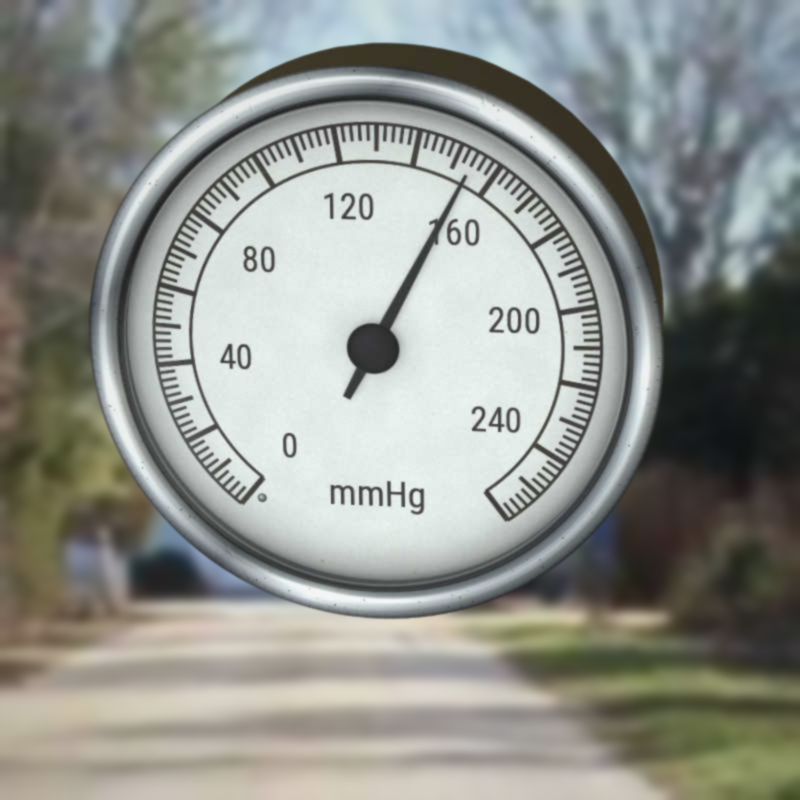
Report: value=154 unit=mmHg
